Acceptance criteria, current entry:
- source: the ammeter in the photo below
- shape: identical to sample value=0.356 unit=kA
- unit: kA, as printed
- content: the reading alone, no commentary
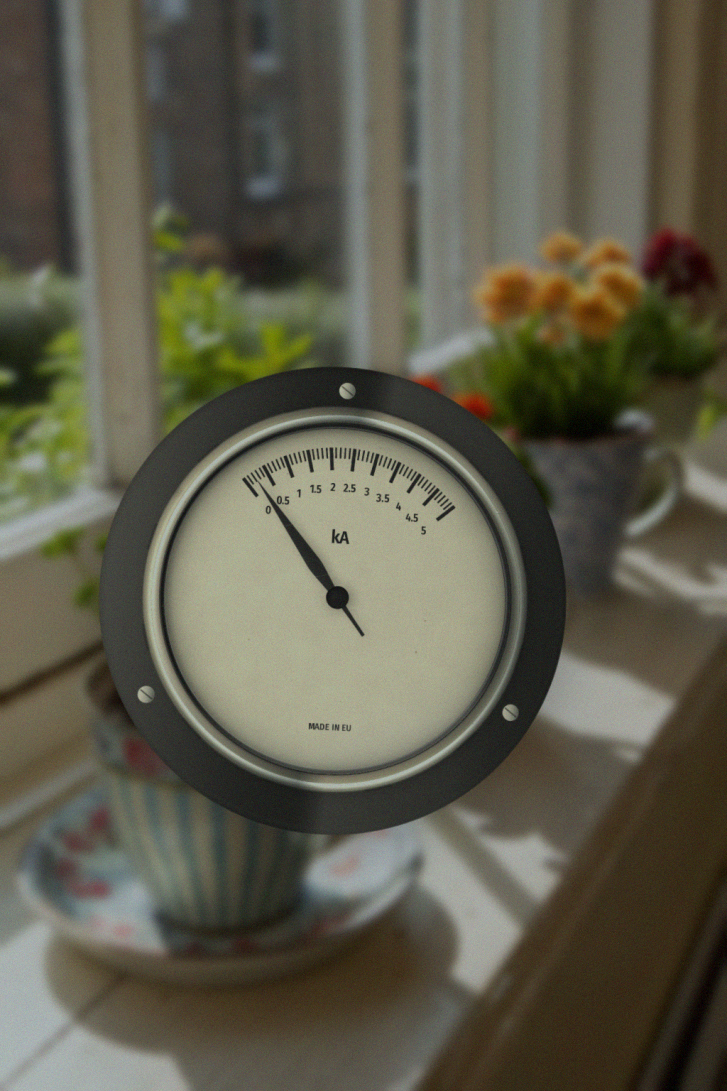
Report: value=0.2 unit=kA
